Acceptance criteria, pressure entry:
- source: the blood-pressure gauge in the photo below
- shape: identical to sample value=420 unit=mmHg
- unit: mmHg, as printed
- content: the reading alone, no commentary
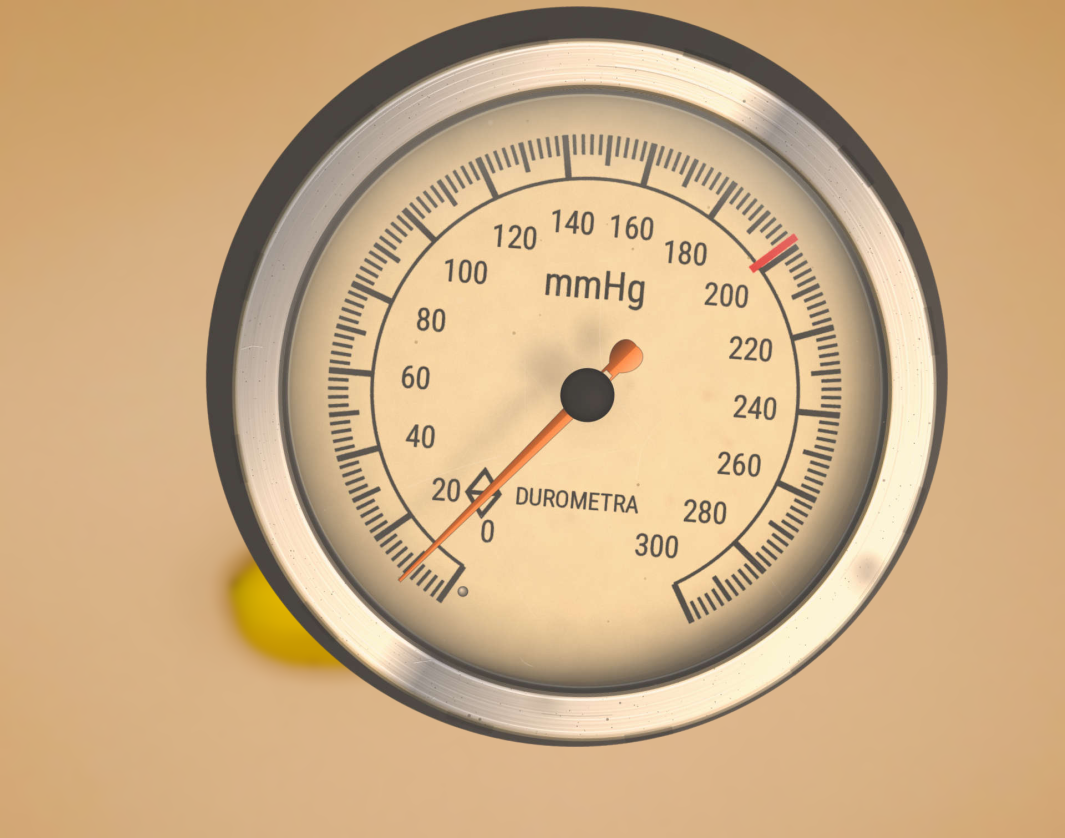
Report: value=10 unit=mmHg
